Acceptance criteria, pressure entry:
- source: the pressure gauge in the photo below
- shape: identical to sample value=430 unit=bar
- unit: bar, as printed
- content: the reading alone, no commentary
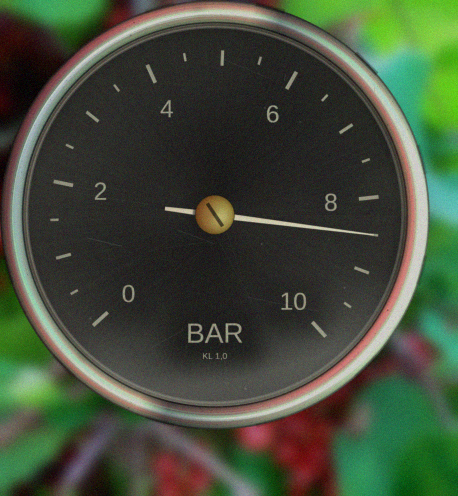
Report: value=8.5 unit=bar
